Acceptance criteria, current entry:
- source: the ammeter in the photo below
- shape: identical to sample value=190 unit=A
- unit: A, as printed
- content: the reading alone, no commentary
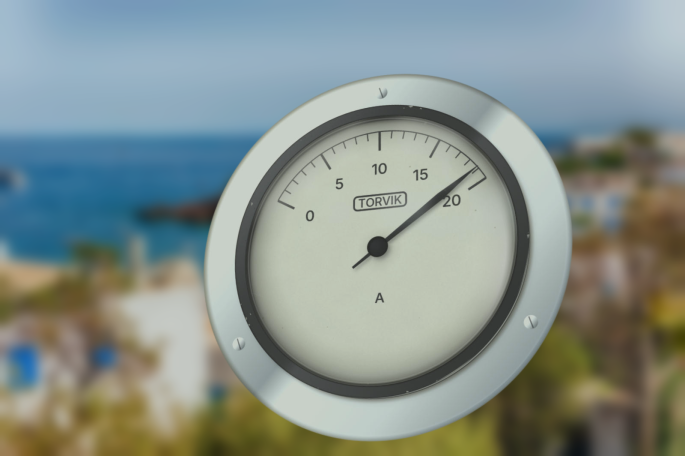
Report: value=19 unit=A
